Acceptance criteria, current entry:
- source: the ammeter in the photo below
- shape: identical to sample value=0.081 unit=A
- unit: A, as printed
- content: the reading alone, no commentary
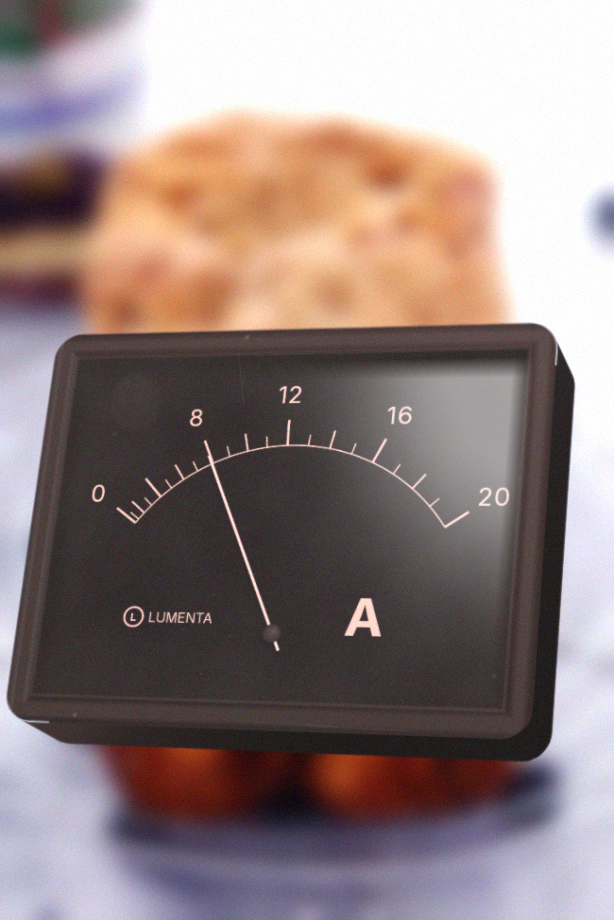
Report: value=8 unit=A
